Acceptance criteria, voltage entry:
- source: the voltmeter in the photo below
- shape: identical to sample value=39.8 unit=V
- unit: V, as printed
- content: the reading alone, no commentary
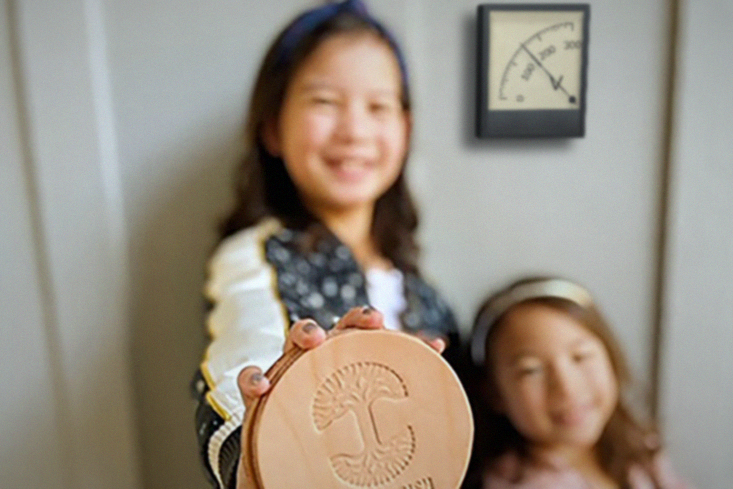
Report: value=150 unit=V
